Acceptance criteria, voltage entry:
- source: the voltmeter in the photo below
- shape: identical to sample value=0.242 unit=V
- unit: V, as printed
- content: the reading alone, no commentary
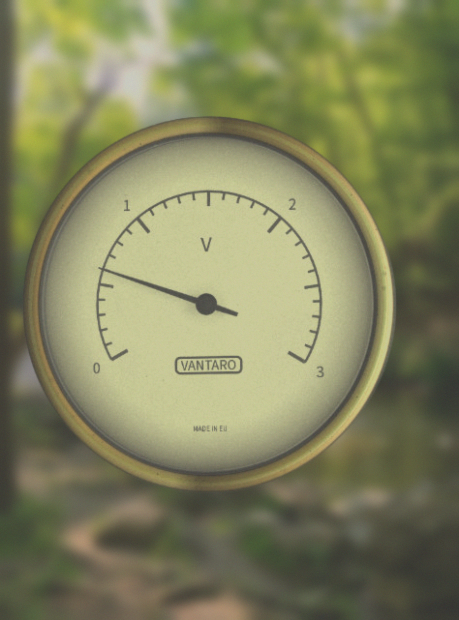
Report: value=0.6 unit=V
